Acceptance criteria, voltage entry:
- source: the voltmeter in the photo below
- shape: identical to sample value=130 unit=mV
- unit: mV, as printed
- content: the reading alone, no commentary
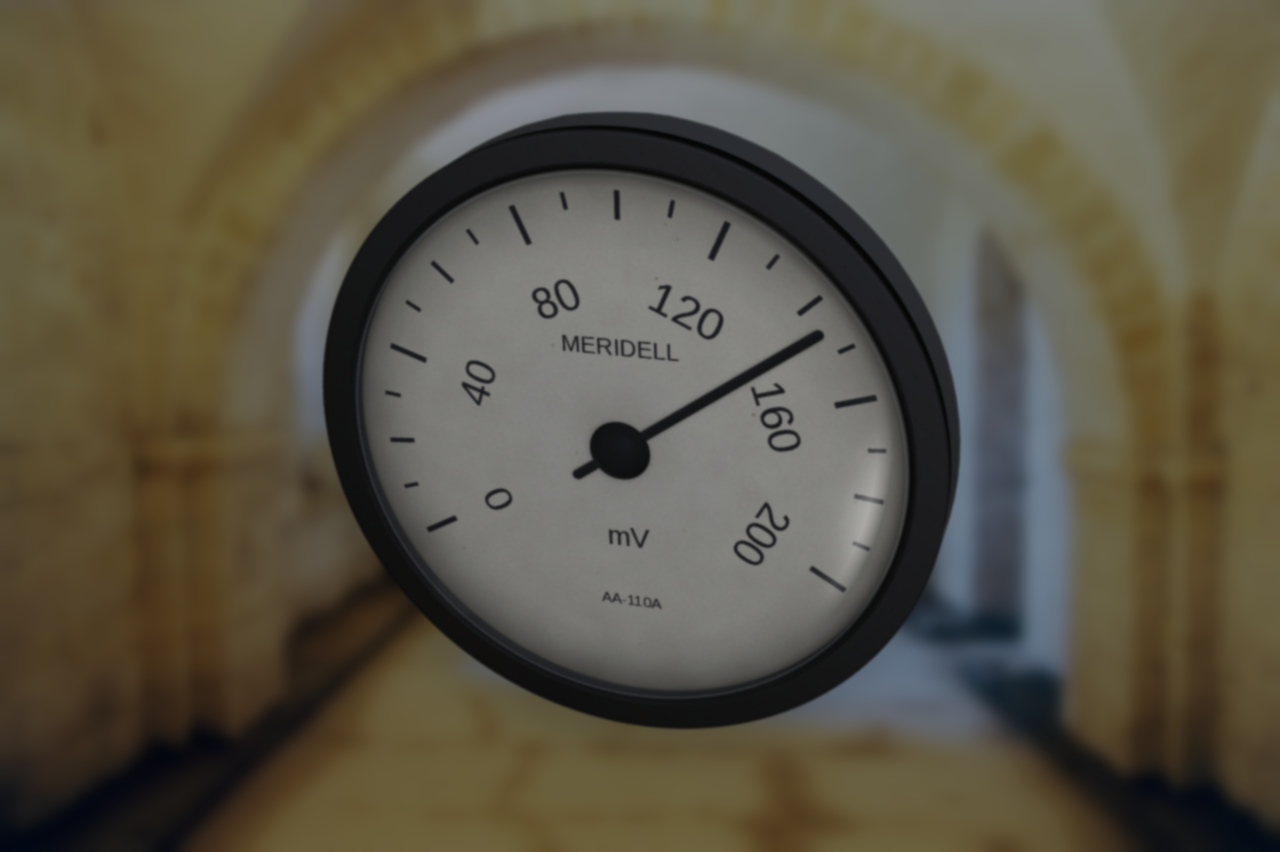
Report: value=145 unit=mV
